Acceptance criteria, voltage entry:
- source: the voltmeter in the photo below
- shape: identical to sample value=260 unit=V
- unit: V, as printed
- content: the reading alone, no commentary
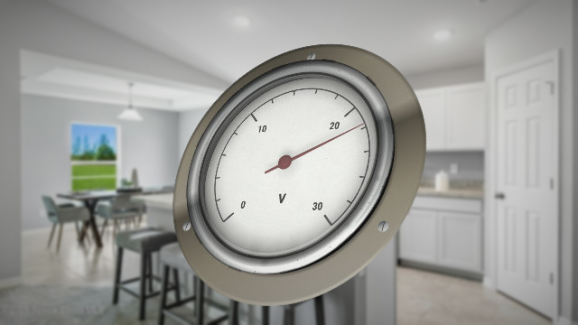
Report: value=22 unit=V
